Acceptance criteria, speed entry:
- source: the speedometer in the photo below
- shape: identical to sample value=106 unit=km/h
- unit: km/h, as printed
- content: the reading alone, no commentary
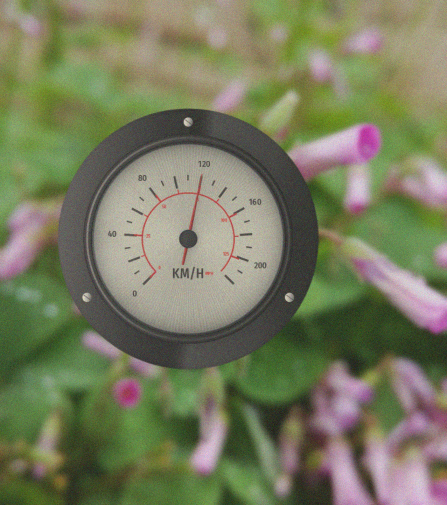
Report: value=120 unit=km/h
